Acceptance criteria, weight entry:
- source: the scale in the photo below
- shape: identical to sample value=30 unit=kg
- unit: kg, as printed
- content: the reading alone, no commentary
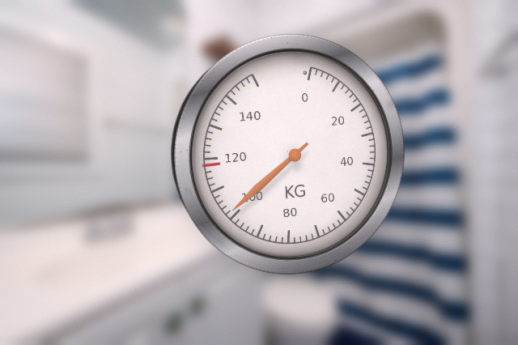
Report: value=102 unit=kg
